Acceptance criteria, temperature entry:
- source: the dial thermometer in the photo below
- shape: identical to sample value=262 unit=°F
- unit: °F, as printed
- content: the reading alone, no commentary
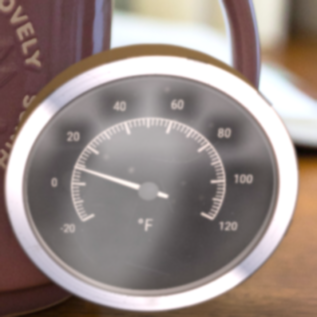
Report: value=10 unit=°F
